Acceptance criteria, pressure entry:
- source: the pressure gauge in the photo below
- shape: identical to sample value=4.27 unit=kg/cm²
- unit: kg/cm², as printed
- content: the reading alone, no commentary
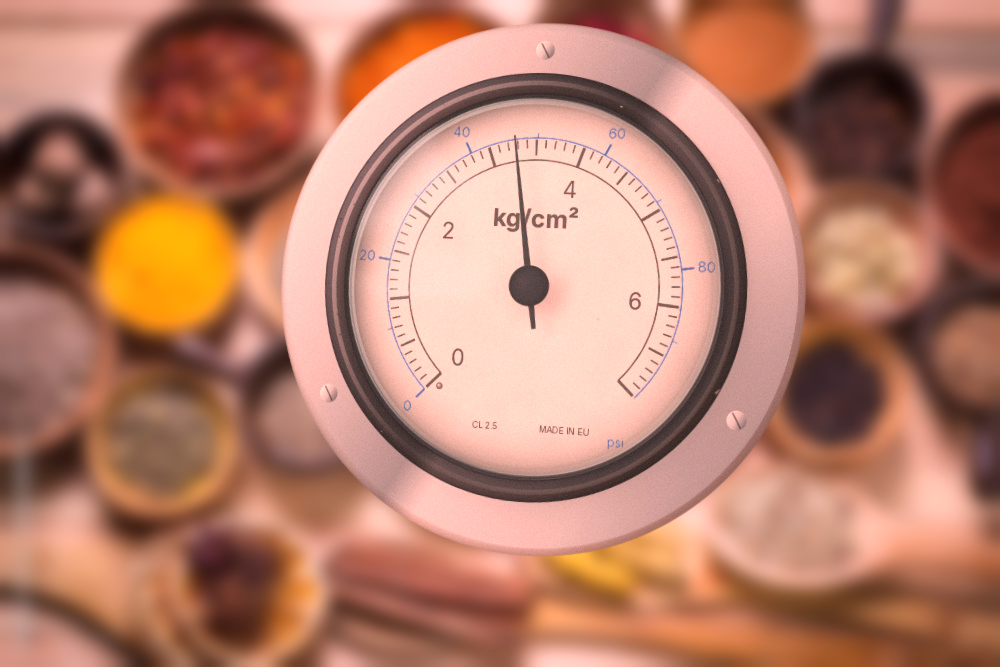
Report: value=3.3 unit=kg/cm²
